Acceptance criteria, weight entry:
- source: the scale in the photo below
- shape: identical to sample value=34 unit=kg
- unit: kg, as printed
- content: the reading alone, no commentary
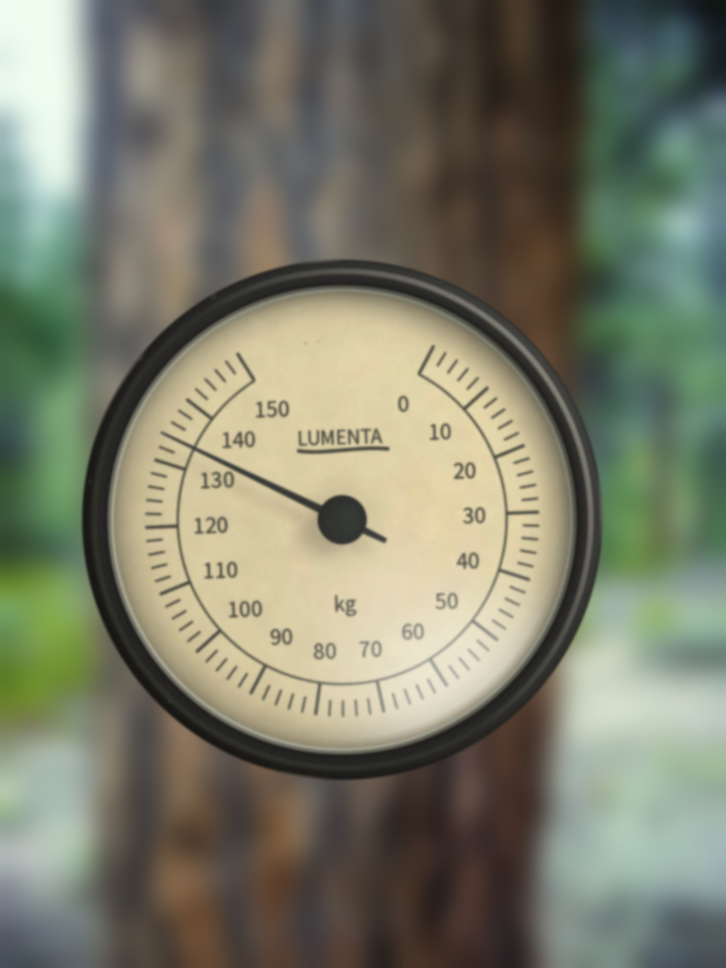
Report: value=134 unit=kg
